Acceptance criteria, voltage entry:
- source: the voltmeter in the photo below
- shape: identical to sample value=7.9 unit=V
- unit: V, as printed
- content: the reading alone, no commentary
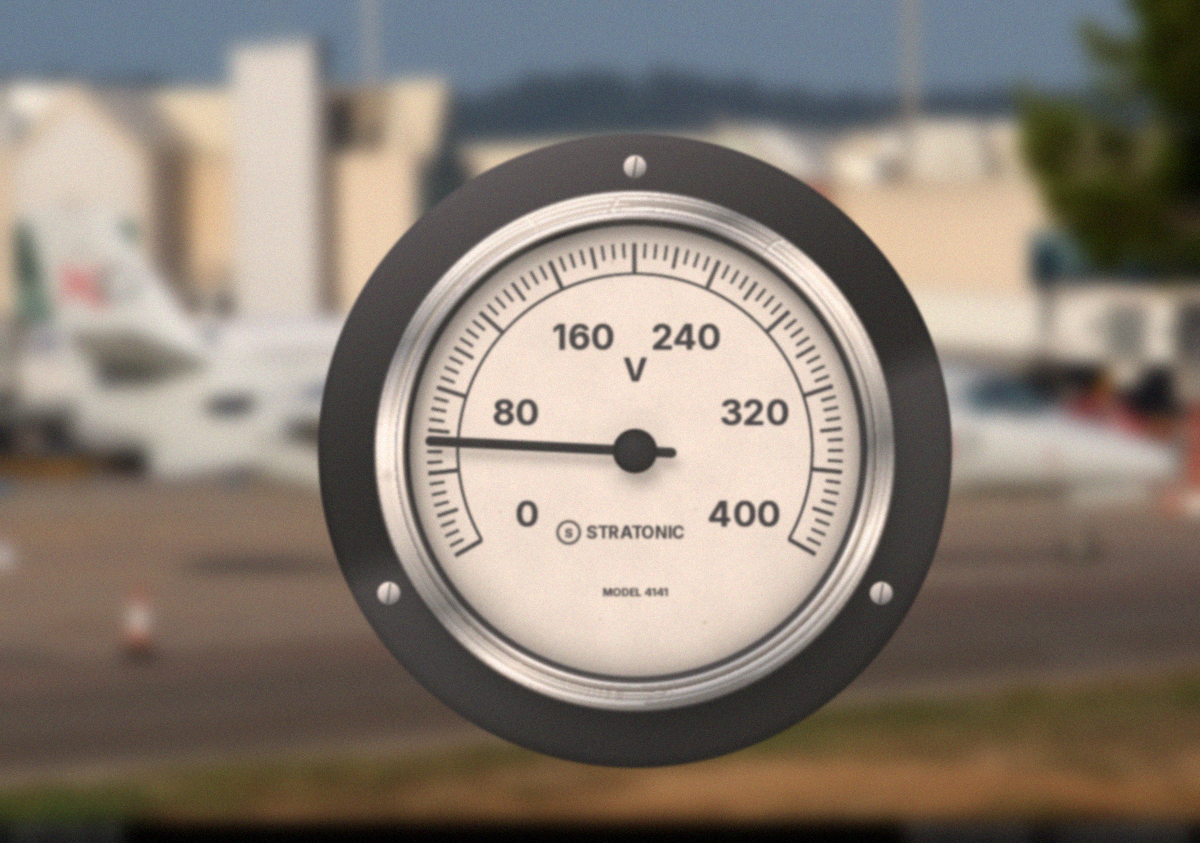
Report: value=55 unit=V
